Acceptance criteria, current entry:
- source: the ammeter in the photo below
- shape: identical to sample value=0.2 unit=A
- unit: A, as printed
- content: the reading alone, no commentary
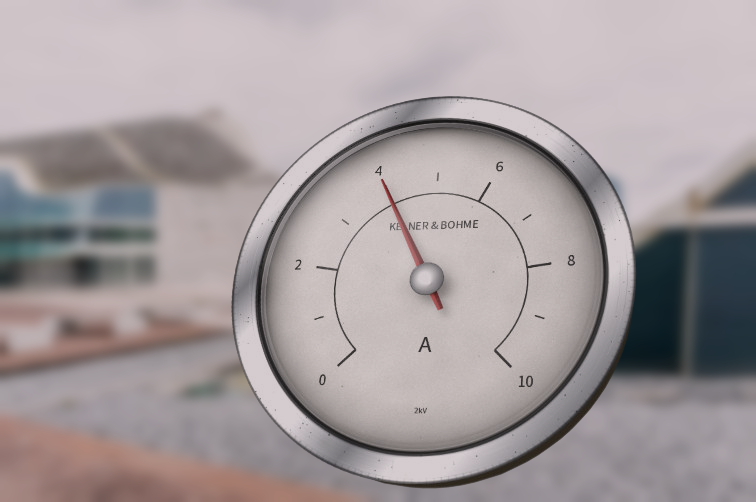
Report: value=4 unit=A
